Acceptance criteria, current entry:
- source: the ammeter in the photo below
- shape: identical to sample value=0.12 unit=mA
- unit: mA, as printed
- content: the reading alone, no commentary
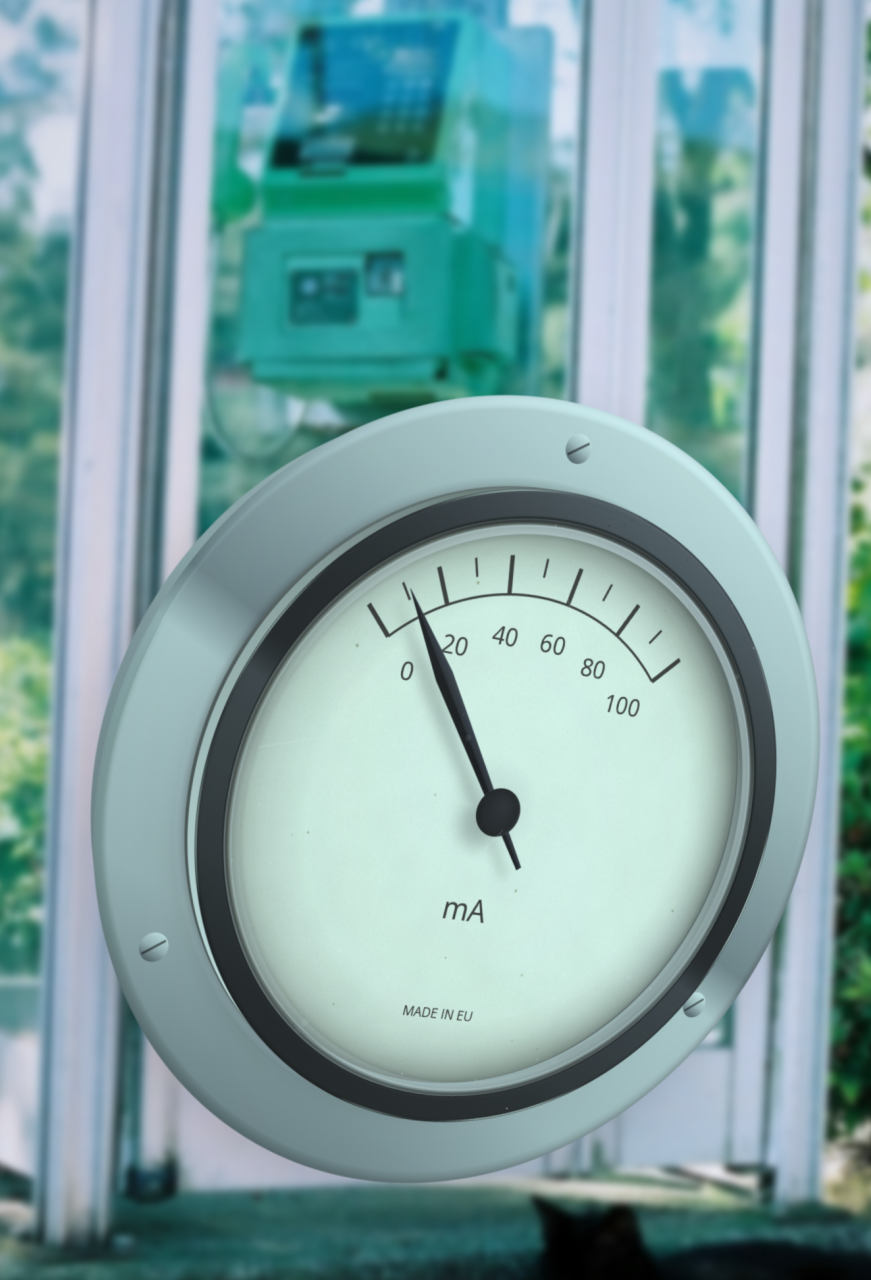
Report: value=10 unit=mA
